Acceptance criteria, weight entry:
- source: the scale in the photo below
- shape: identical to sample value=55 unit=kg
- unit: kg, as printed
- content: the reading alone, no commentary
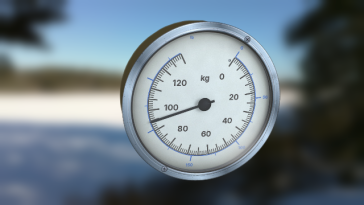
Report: value=95 unit=kg
